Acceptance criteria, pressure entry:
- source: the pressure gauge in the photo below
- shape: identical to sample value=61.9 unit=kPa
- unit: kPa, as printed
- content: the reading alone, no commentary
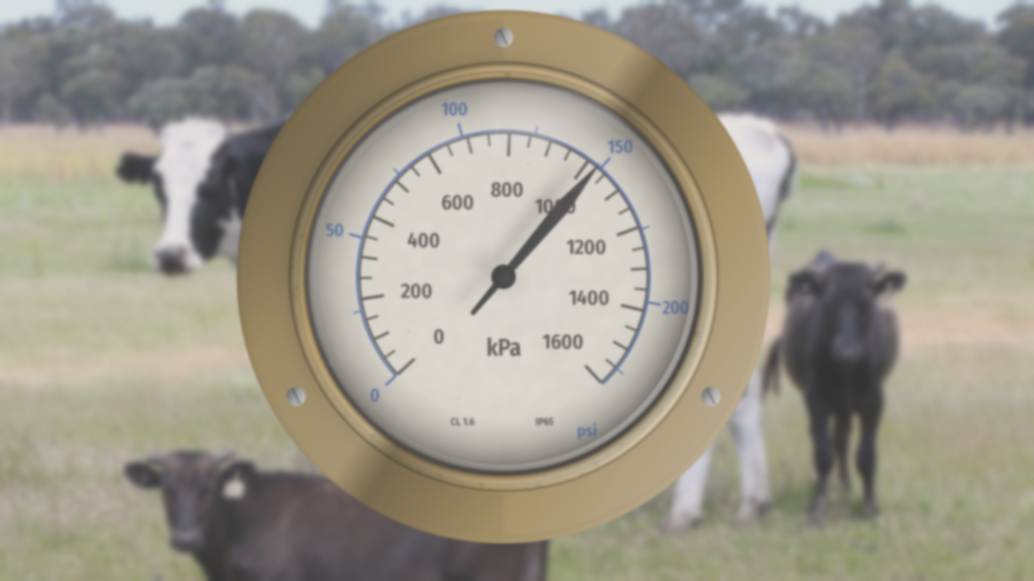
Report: value=1025 unit=kPa
